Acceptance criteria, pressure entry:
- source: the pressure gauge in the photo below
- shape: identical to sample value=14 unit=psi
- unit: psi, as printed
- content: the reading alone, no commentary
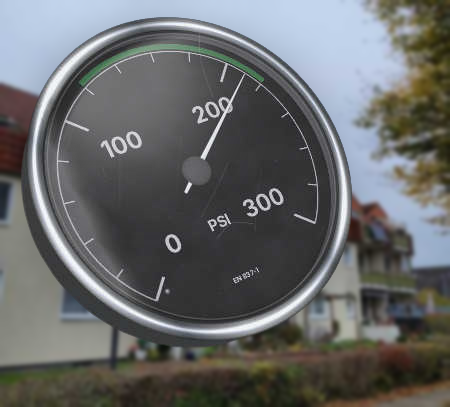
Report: value=210 unit=psi
